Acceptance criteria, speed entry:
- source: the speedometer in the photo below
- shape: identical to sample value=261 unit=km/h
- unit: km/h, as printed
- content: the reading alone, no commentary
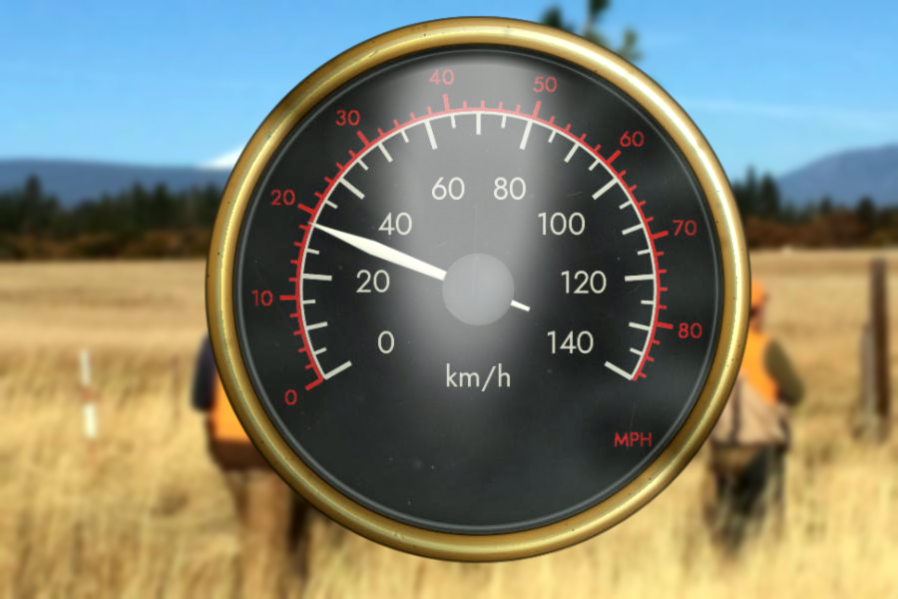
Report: value=30 unit=km/h
